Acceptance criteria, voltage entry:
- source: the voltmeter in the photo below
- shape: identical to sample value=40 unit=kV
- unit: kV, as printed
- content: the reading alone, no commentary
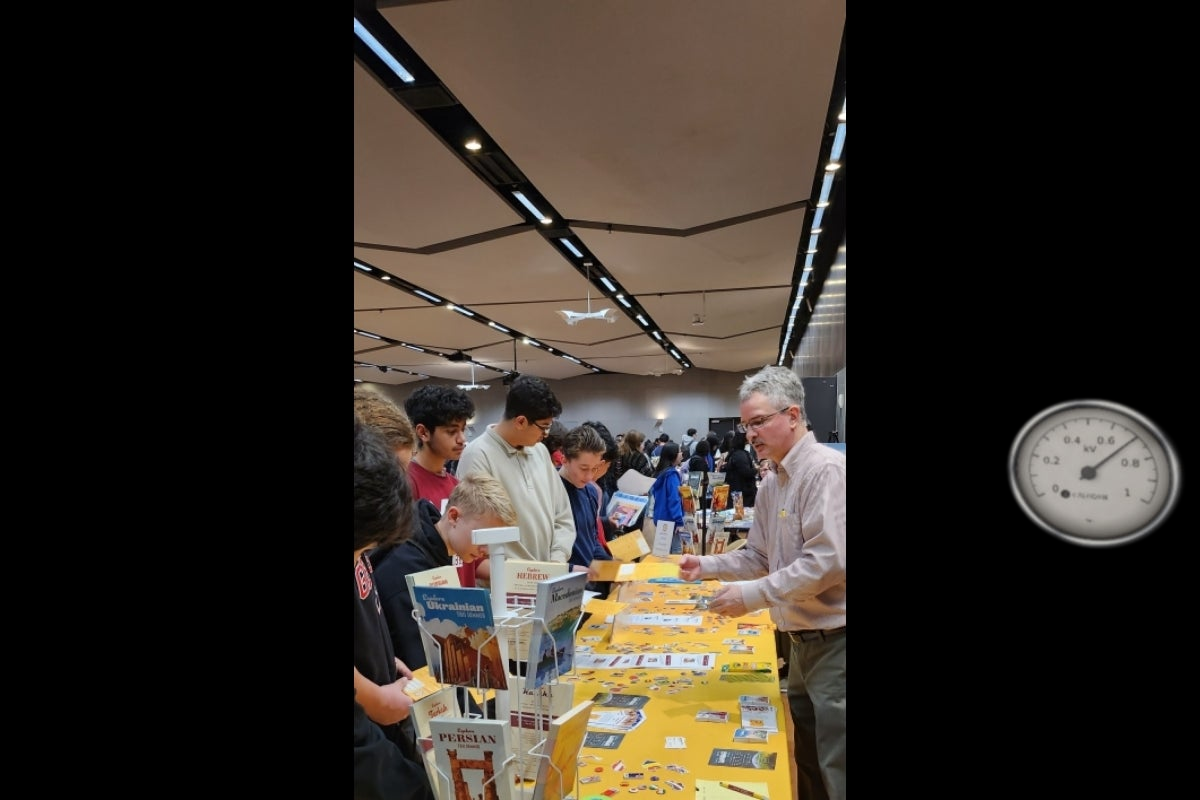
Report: value=0.7 unit=kV
